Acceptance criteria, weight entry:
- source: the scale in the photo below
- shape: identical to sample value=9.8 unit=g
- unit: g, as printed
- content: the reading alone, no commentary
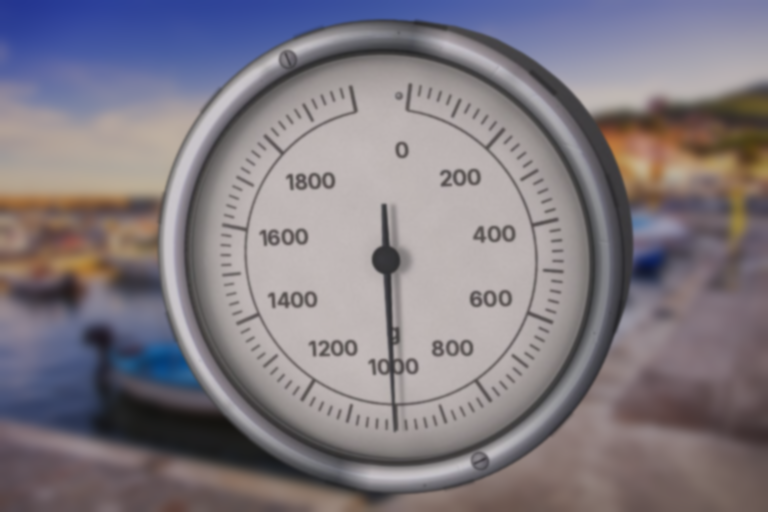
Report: value=1000 unit=g
